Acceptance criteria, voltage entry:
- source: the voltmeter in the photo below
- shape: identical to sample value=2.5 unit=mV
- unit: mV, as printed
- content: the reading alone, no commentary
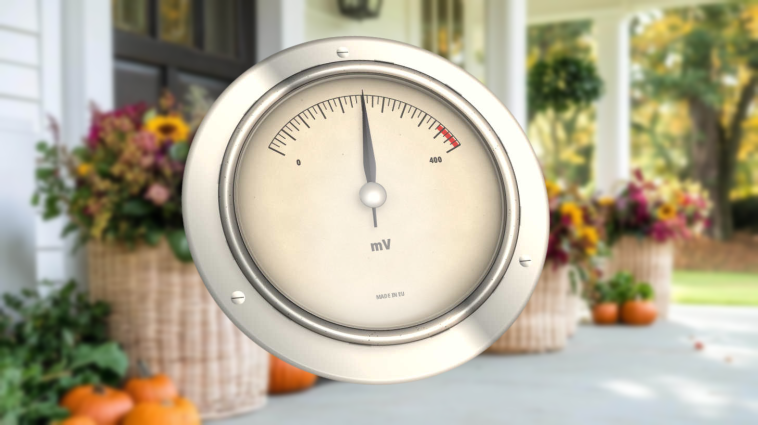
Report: value=200 unit=mV
